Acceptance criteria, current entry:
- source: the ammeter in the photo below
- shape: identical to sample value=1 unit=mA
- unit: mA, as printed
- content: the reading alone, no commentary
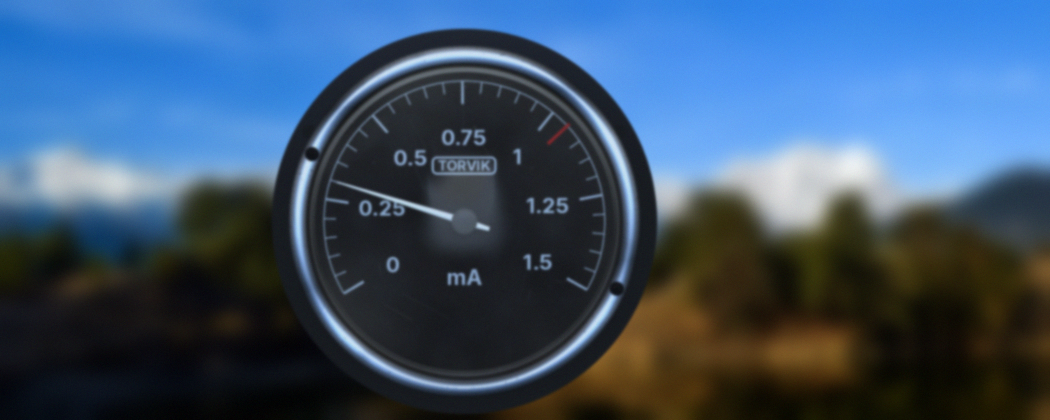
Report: value=0.3 unit=mA
